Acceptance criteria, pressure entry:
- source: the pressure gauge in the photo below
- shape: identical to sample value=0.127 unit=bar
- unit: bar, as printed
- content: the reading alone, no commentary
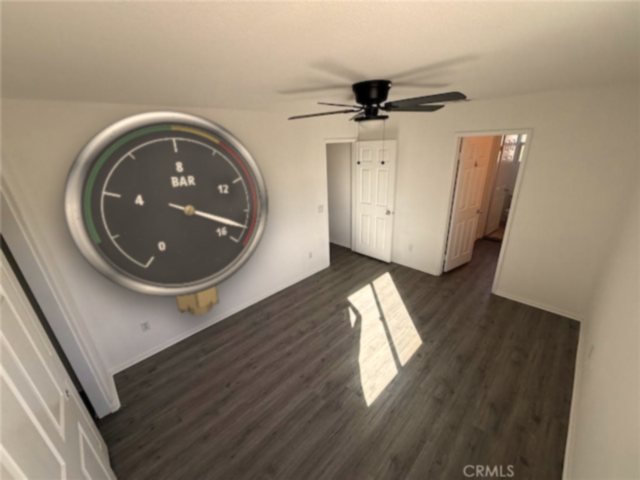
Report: value=15 unit=bar
